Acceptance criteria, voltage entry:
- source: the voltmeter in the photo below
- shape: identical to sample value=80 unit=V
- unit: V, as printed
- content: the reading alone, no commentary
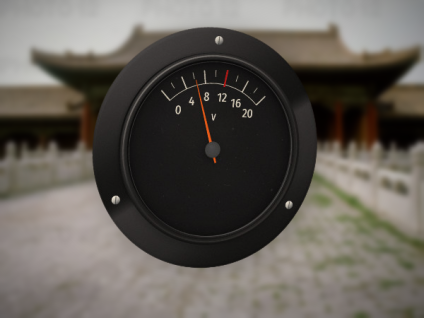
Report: value=6 unit=V
